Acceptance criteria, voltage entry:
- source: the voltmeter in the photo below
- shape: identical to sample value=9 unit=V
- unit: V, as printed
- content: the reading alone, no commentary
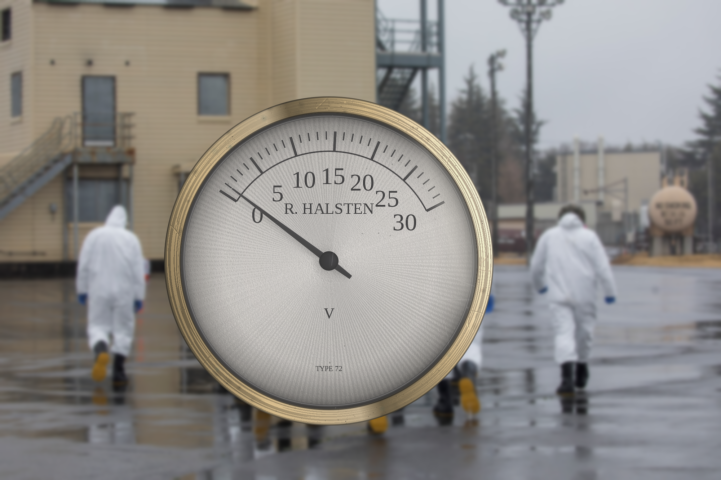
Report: value=1 unit=V
